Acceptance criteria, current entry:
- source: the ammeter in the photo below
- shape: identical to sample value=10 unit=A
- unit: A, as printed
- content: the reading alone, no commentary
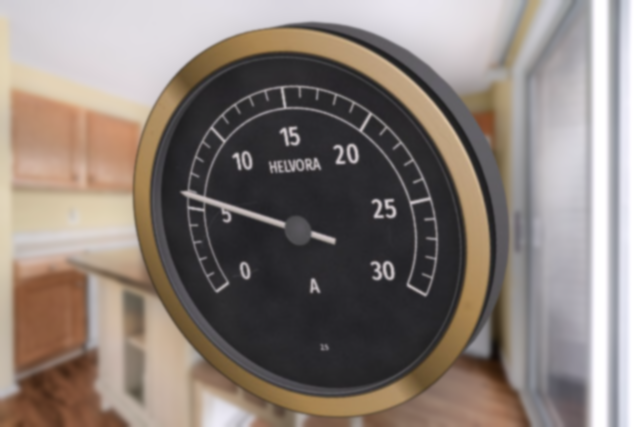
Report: value=6 unit=A
